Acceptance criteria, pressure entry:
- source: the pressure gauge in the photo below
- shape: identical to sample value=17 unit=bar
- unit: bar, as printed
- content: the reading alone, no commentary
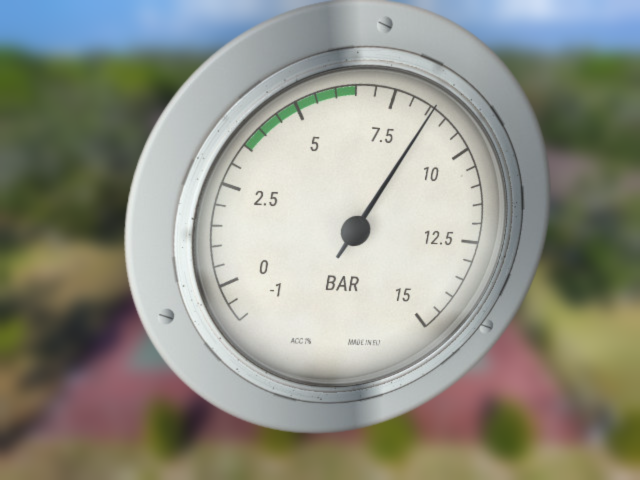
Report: value=8.5 unit=bar
